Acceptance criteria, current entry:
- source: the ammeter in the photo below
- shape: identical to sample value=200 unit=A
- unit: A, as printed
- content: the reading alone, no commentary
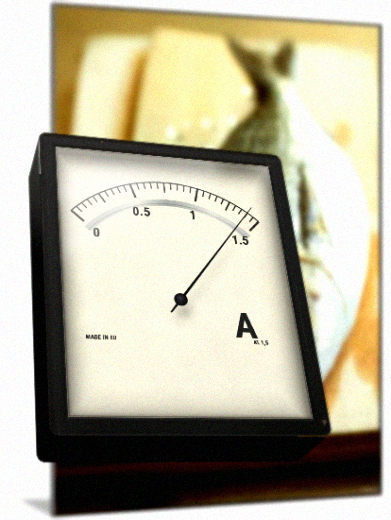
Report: value=1.4 unit=A
